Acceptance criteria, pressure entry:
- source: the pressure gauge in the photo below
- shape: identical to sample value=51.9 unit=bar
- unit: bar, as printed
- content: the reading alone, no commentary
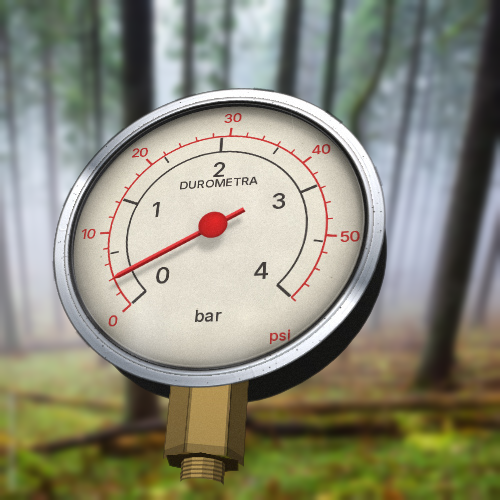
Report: value=0.25 unit=bar
